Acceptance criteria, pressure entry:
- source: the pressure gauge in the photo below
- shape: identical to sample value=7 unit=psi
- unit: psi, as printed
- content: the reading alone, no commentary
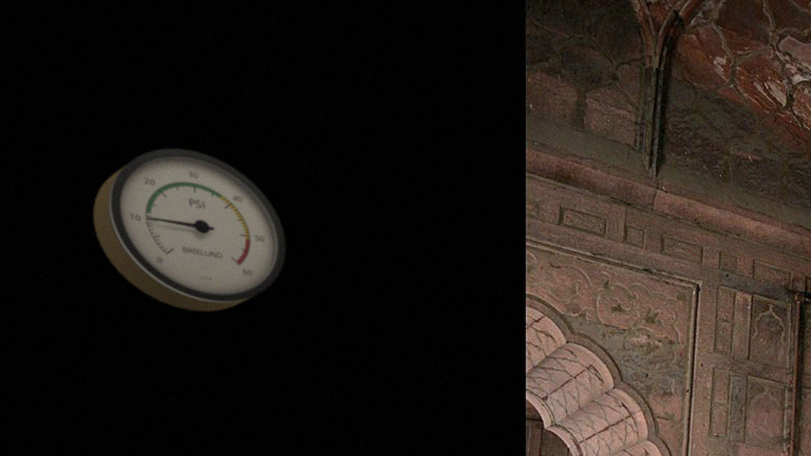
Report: value=10 unit=psi
